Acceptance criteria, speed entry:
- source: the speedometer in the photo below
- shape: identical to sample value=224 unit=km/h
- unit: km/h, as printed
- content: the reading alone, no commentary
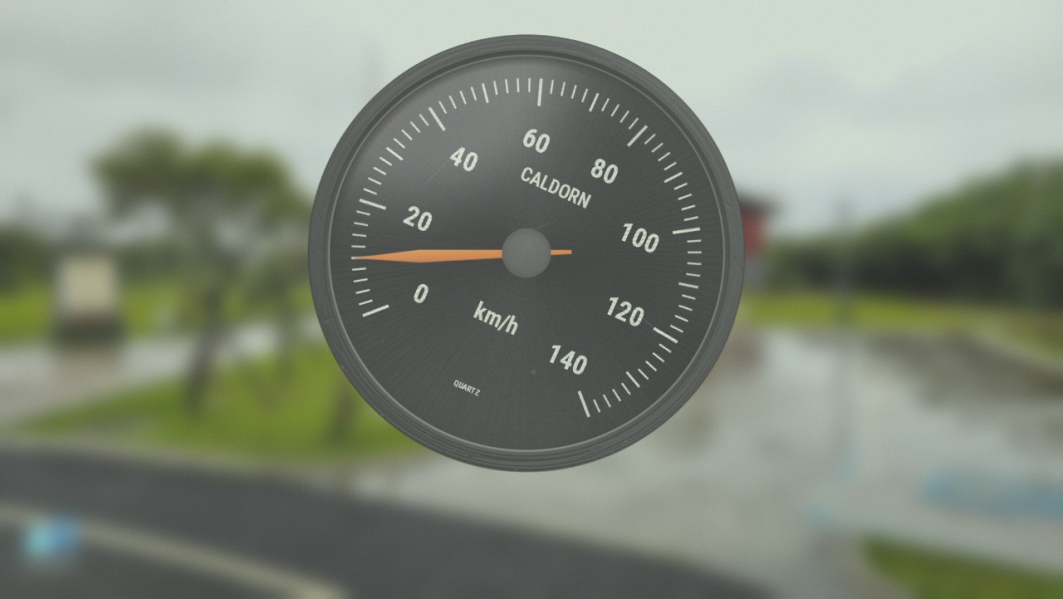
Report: value=10 unit=km/h
